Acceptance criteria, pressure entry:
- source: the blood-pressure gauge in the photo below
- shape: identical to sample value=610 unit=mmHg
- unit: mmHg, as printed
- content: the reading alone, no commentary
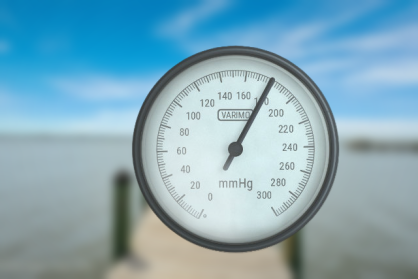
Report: value=180 unit=mmHg
